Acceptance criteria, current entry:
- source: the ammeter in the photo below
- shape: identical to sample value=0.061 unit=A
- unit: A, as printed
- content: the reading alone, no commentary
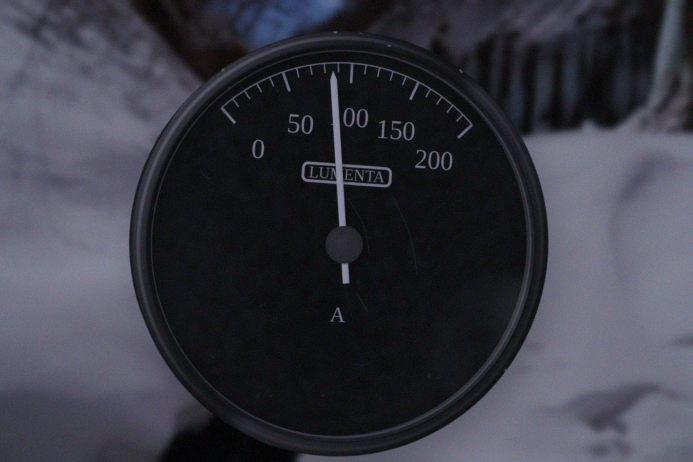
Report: value=85 unit=A
